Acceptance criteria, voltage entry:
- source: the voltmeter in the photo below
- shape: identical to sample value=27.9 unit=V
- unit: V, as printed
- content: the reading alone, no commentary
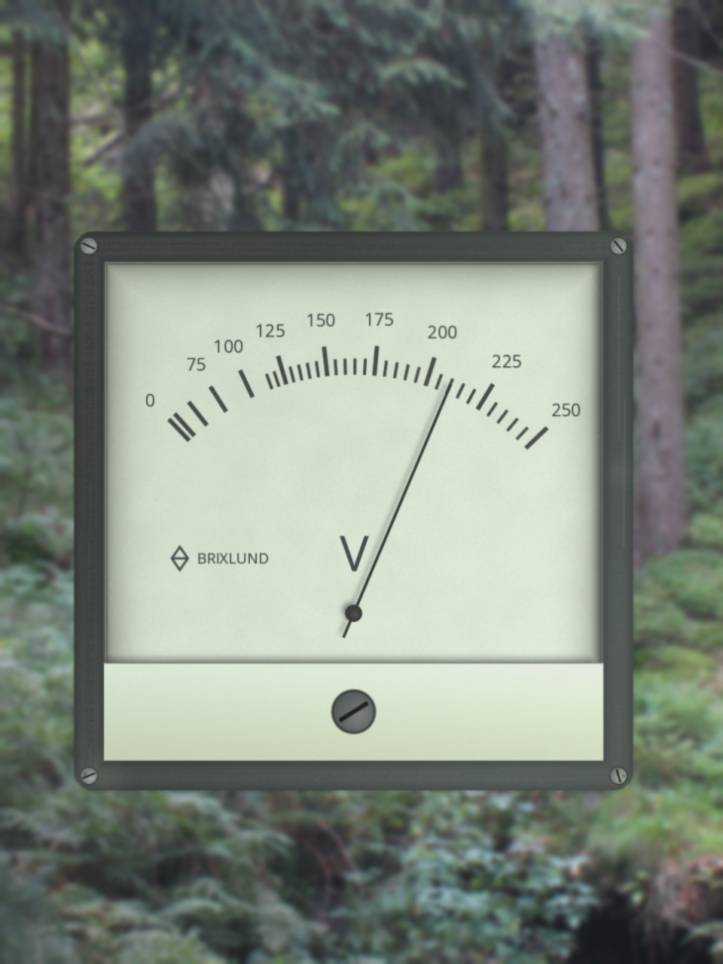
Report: value=210 unit=V
